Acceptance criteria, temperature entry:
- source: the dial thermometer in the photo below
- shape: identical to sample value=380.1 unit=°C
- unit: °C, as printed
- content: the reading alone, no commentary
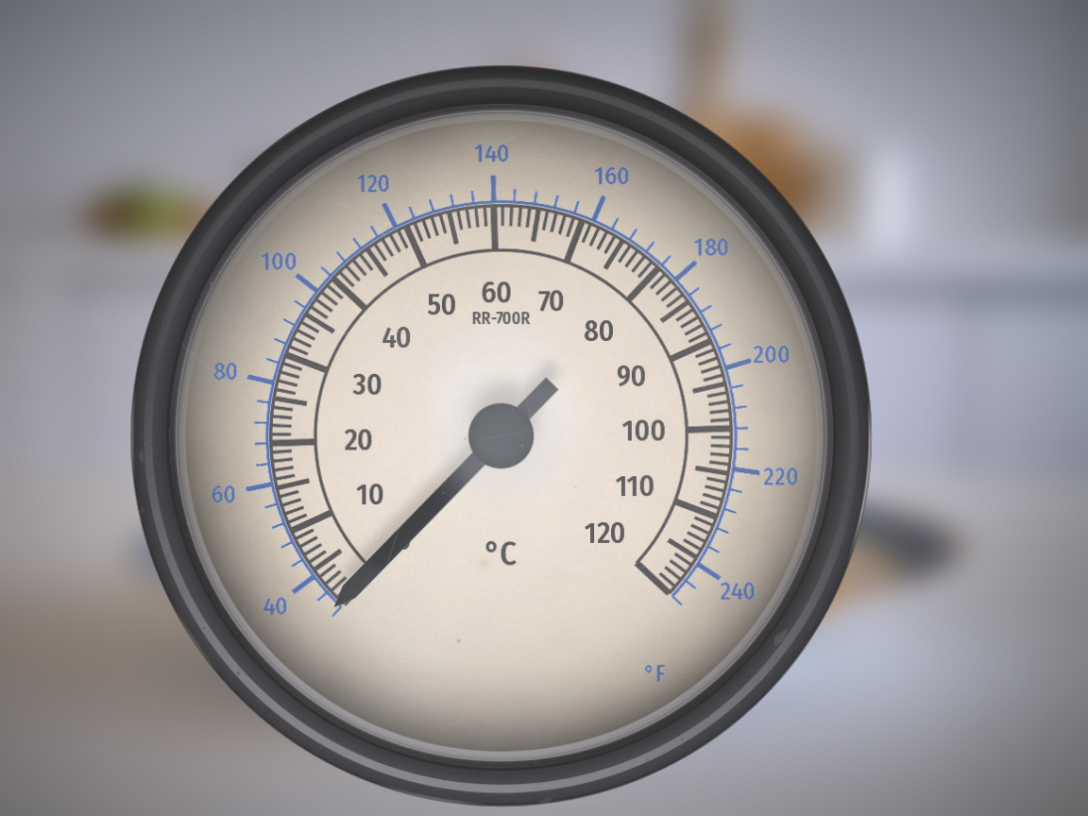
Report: value=0.5 unit=°C
